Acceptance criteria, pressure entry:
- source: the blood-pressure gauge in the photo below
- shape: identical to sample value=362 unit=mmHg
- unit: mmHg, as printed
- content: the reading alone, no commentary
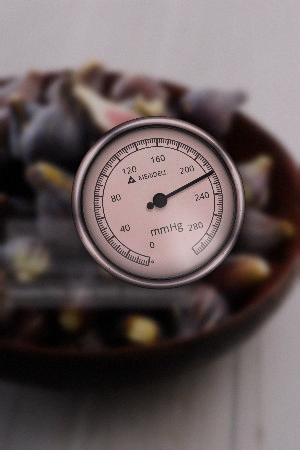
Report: value=220 unit=mmHg
